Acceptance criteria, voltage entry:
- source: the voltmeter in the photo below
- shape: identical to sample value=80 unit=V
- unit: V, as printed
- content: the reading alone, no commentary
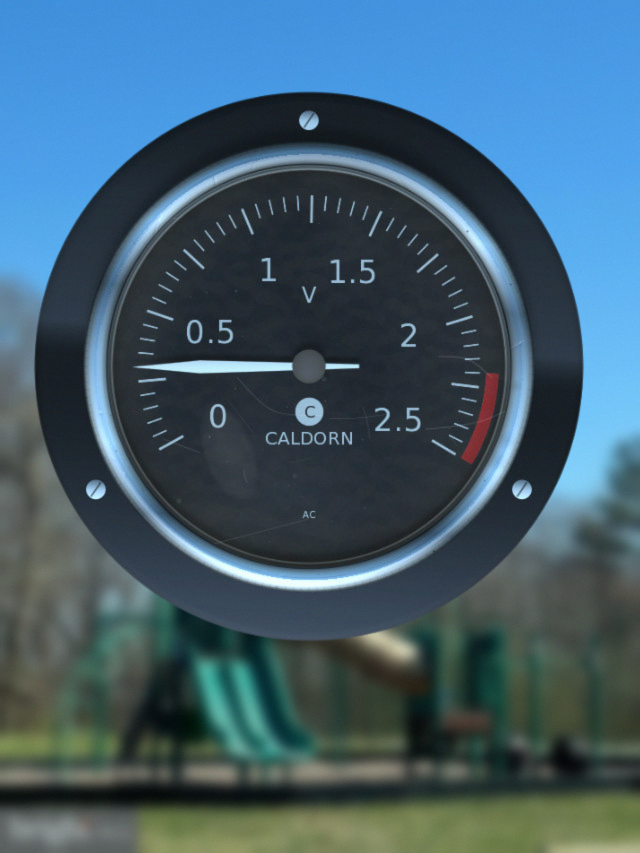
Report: value=0.3 unit=V
